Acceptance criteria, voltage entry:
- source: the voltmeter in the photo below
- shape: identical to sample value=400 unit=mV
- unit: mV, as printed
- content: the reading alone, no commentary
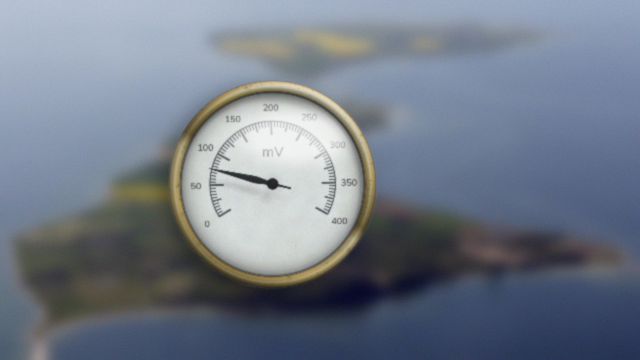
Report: value=75 unit=mV
